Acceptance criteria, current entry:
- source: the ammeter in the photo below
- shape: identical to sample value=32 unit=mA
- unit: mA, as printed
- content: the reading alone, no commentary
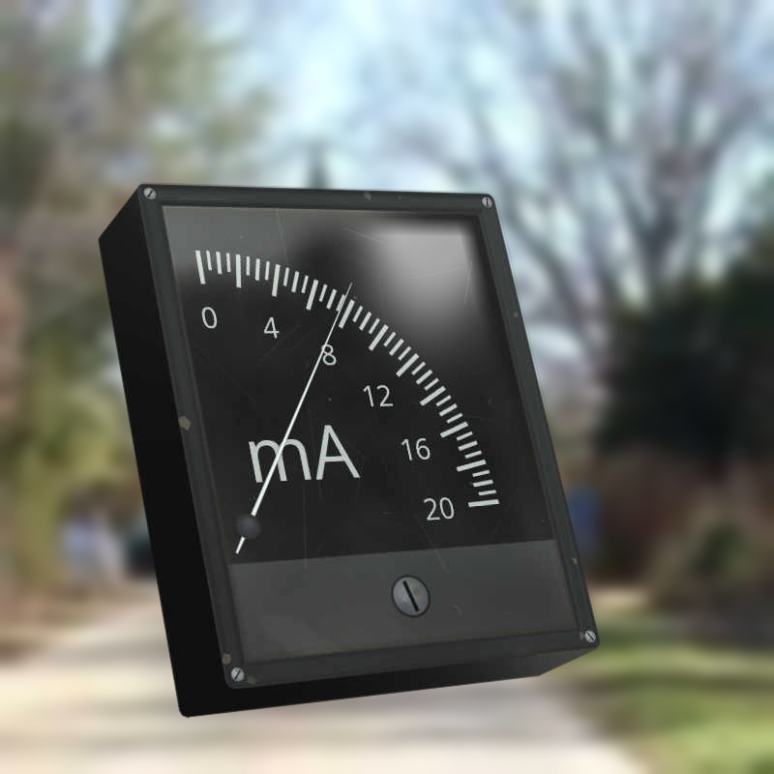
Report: value=7.5 unit=mA
